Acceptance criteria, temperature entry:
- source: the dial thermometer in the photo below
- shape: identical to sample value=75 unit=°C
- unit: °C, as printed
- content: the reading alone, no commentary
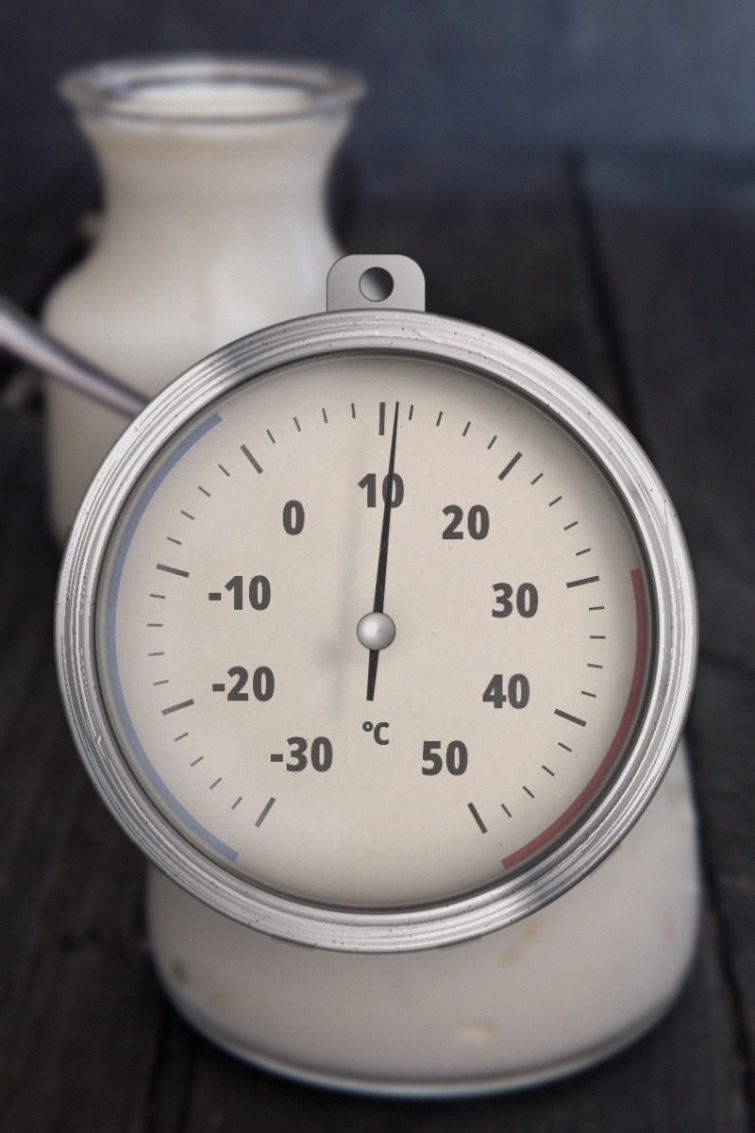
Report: value=11 unit=°C
